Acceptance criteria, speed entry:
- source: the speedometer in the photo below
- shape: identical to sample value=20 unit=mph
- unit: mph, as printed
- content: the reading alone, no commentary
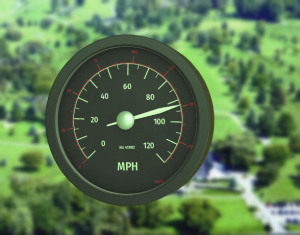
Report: value=92.5 unit=mph
